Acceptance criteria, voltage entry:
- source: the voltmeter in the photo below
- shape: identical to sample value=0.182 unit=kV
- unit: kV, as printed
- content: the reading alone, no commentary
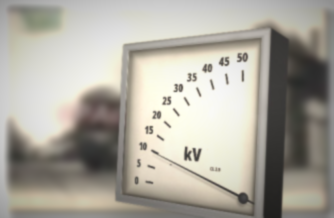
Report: value=10 unit=kV
